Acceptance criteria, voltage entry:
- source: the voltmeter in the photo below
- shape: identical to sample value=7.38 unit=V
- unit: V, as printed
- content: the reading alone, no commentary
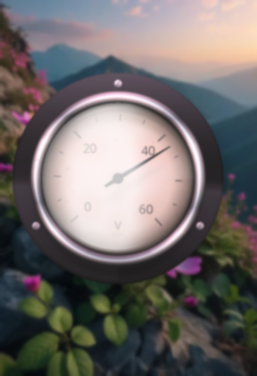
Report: value=42.5 unit=V
